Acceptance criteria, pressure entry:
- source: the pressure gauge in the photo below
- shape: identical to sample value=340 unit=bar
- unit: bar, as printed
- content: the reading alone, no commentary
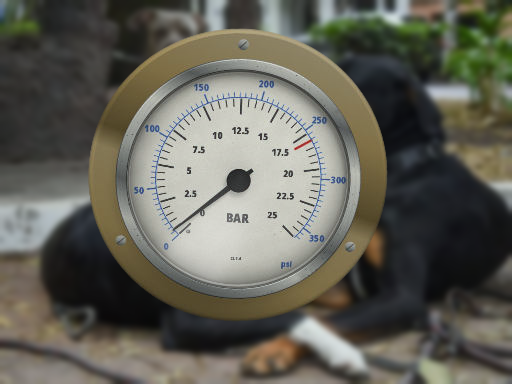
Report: value=0.5 unit=bar
